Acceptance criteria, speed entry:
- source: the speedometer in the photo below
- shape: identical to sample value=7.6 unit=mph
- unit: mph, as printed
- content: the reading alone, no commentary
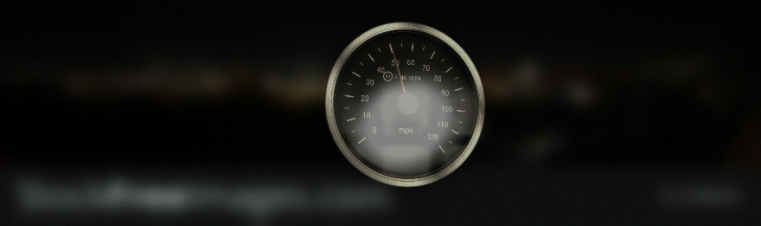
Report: value=50 unit=mph
